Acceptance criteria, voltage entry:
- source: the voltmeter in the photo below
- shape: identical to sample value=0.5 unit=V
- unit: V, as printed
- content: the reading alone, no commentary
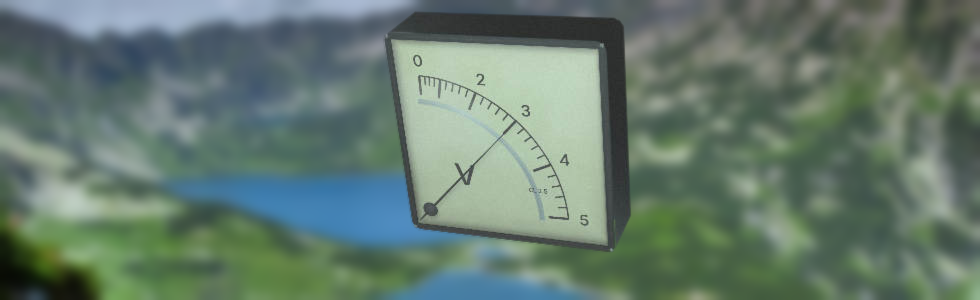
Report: value=3 unit=V
